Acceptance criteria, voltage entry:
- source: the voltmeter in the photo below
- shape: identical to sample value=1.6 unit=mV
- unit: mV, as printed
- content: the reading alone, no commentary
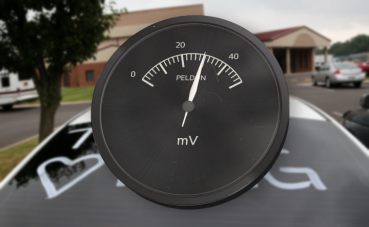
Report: value=30 unit=mV
